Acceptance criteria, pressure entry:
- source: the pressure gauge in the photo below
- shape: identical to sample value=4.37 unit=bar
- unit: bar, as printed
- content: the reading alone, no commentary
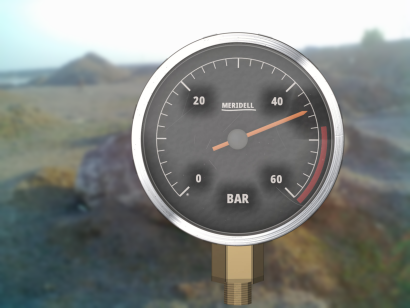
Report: value=45 unit=bar
